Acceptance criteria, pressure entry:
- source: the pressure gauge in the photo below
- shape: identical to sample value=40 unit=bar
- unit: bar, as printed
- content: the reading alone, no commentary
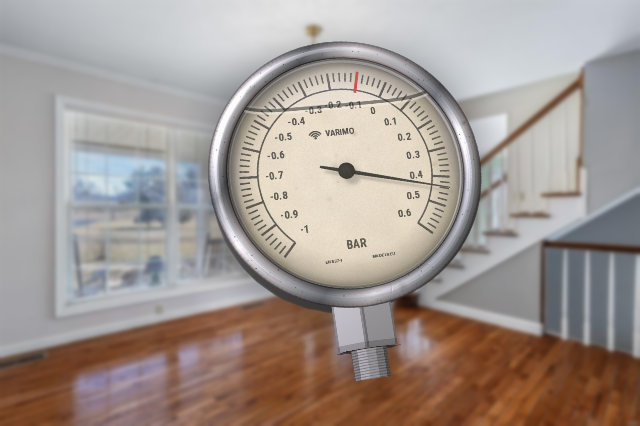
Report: value=0.44 unit=bar
